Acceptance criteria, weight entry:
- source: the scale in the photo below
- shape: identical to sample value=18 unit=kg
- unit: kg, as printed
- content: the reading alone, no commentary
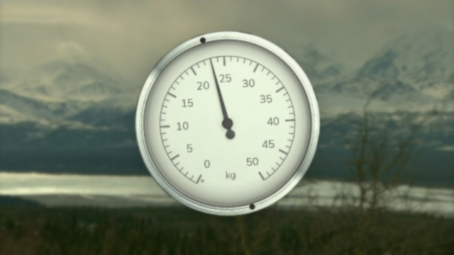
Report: value=23 unit=kg
